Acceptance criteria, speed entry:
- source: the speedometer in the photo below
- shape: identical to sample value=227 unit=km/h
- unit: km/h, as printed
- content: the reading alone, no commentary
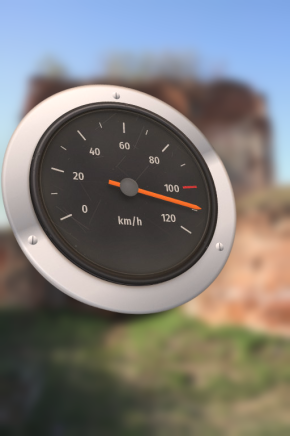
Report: value=110 unit=km/h
